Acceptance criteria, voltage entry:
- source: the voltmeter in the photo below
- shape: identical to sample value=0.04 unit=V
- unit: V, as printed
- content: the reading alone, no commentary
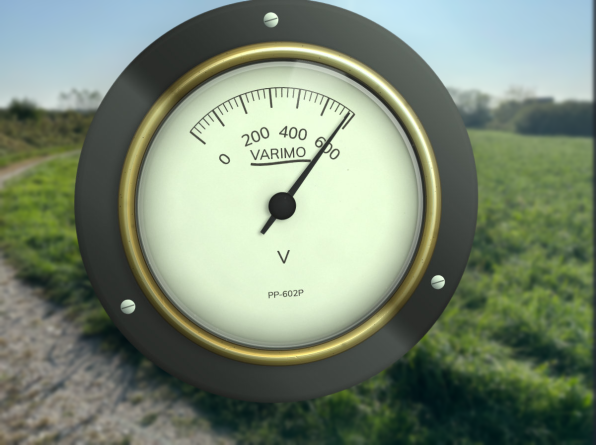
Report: value=580 unit=V
